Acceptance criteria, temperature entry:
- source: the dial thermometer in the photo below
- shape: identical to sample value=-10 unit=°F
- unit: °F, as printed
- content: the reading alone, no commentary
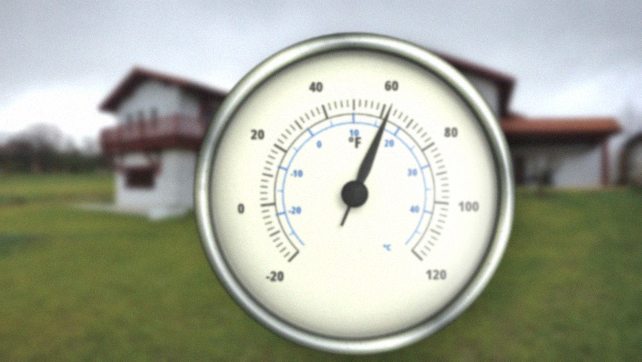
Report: value=62 unit=°F
